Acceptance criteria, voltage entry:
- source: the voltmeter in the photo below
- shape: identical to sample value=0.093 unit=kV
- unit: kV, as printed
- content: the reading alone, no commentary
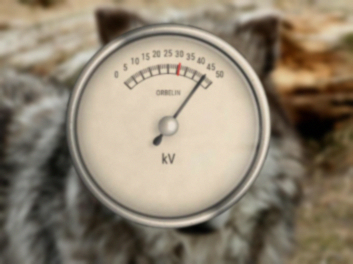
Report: value=45 unit=kV
